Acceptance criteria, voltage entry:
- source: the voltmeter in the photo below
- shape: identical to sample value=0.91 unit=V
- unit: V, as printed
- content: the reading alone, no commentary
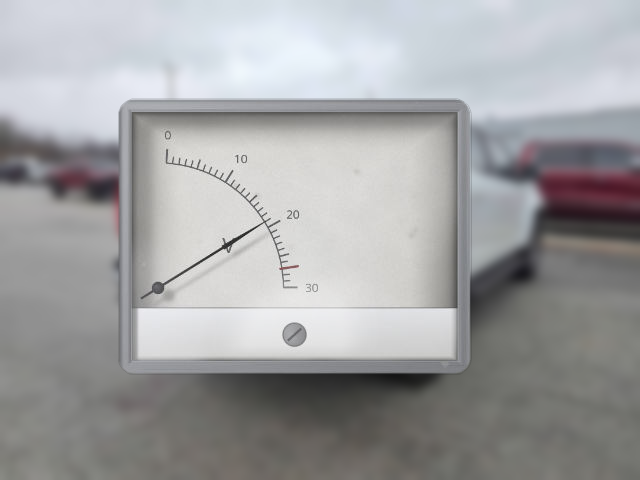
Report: value=19 unit=V
